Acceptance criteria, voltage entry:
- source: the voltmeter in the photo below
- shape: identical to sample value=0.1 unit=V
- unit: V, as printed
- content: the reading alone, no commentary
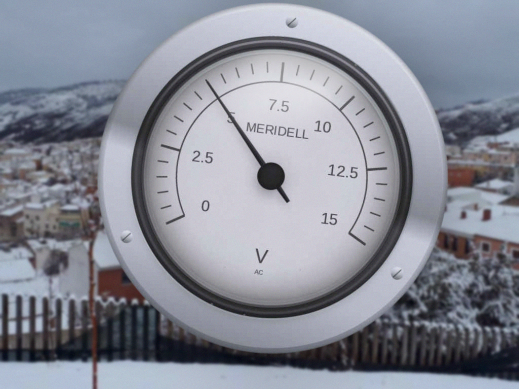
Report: value=5 unit=V
